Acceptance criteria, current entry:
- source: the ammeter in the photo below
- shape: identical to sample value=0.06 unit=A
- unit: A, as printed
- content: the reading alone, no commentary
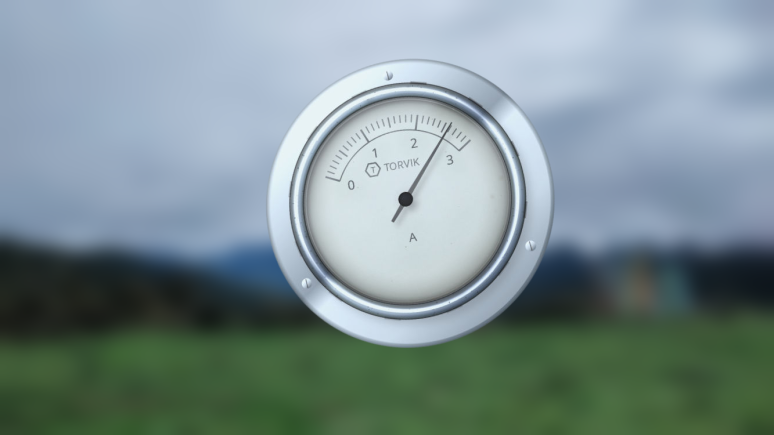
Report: value=2.6 unit=A
